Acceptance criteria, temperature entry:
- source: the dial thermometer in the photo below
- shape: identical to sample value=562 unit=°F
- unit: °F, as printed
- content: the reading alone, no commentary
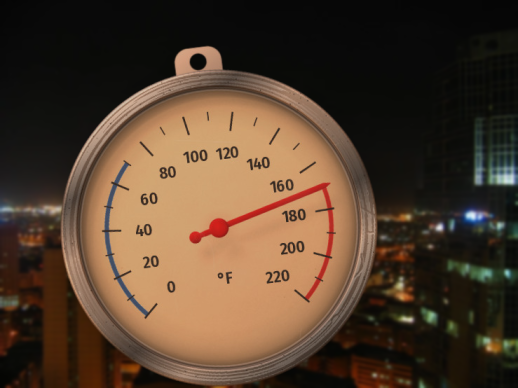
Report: value=170 unit=°F
